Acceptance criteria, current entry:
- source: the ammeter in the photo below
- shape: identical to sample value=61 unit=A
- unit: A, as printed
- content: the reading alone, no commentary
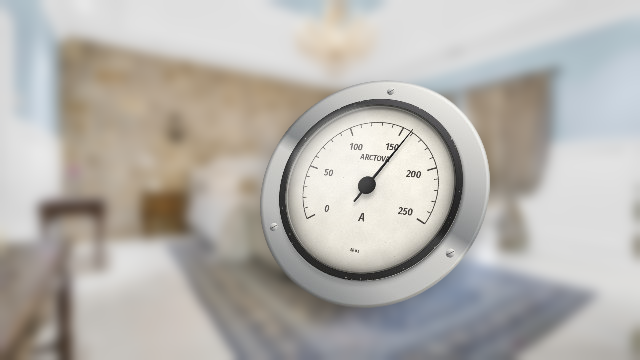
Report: value=160 unit=A
